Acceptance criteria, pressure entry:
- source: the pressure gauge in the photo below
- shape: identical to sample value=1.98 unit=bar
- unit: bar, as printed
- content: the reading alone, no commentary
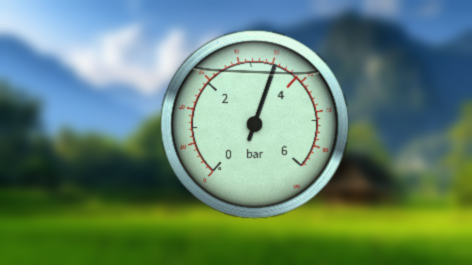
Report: value=3.5 unit=bar
